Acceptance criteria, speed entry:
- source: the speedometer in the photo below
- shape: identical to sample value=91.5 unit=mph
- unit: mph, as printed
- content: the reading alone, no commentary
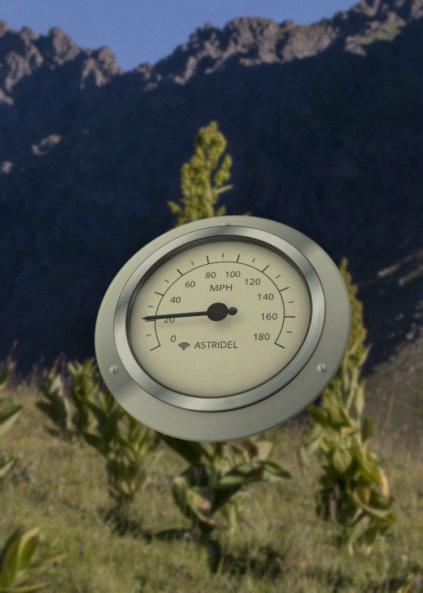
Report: value=20 unit=mph
